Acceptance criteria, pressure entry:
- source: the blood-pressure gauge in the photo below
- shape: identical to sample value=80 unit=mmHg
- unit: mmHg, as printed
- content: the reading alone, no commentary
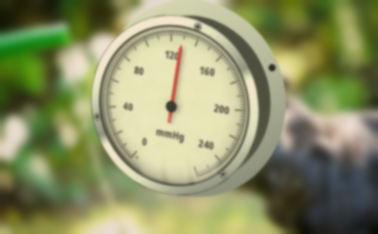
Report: value=130 unit=mmHg
